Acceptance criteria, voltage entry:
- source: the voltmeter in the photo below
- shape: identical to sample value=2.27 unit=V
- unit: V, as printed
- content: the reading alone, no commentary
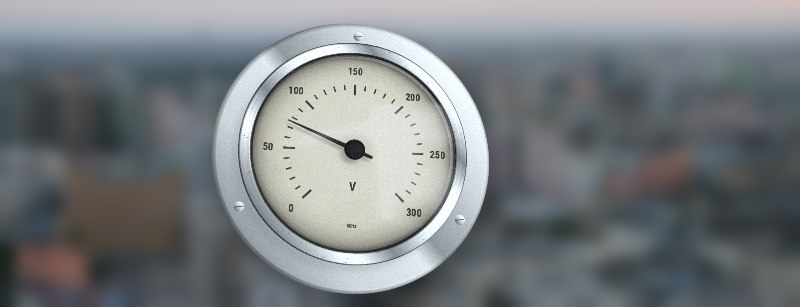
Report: value=75 unit=V
